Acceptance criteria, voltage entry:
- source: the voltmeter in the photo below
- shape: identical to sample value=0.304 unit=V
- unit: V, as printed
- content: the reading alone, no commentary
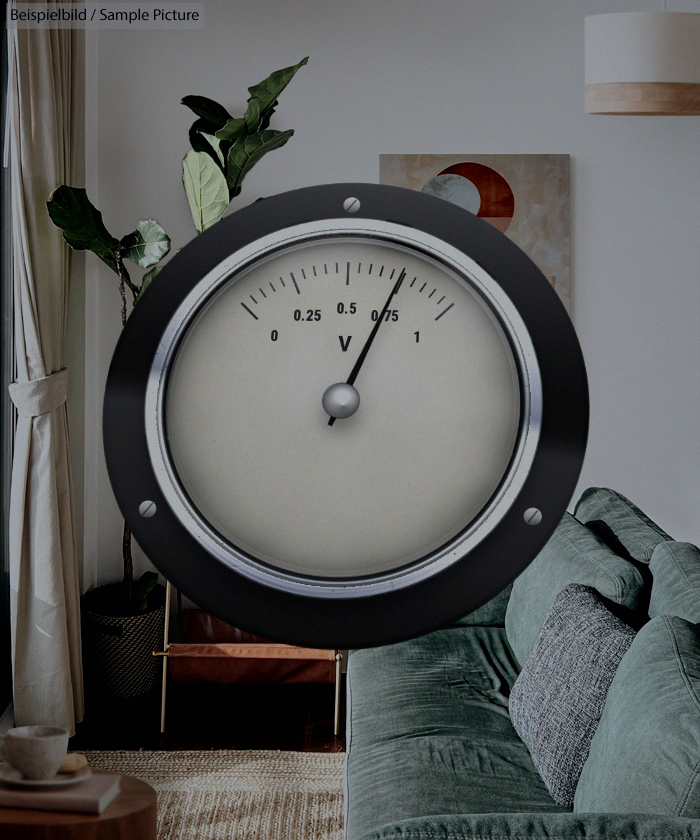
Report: value=0.75 unit=V
